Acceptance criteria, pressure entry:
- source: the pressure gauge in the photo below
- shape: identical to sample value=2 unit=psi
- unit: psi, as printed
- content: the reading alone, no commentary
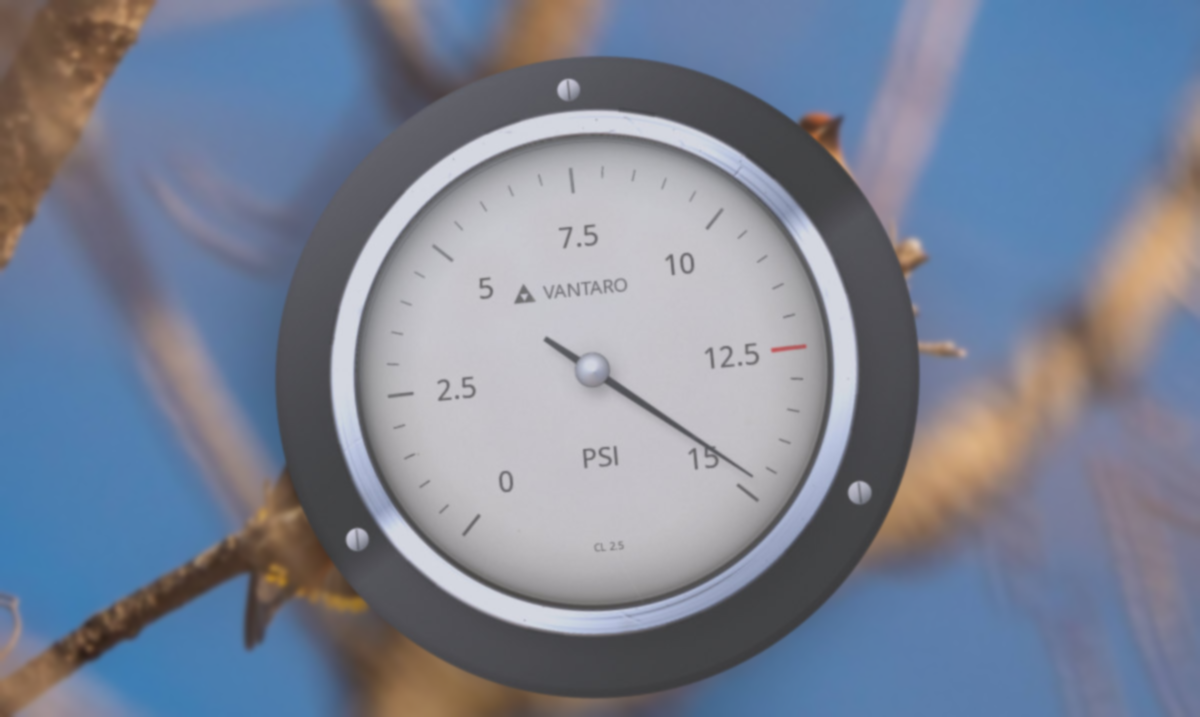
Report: value=14.75 unit=psi
